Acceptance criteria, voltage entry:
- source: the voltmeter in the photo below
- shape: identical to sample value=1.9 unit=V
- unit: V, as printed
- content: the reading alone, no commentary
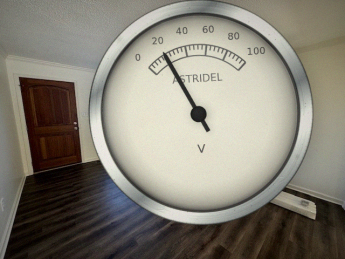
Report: value=20 unit=V
